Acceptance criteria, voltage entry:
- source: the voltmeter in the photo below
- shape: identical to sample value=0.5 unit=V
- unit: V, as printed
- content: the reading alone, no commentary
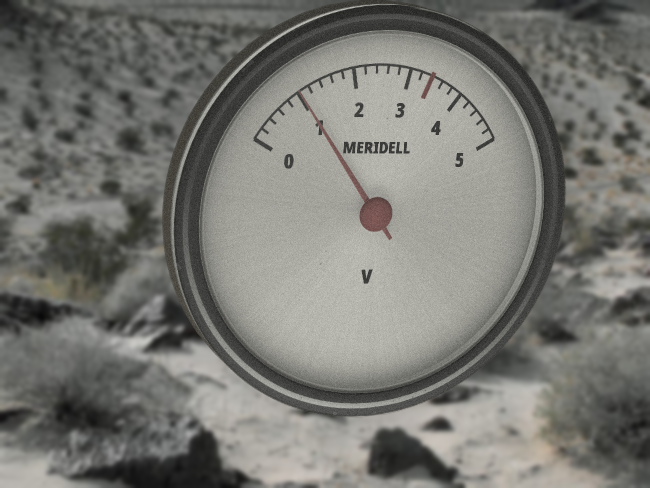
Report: value=1 unit=V
